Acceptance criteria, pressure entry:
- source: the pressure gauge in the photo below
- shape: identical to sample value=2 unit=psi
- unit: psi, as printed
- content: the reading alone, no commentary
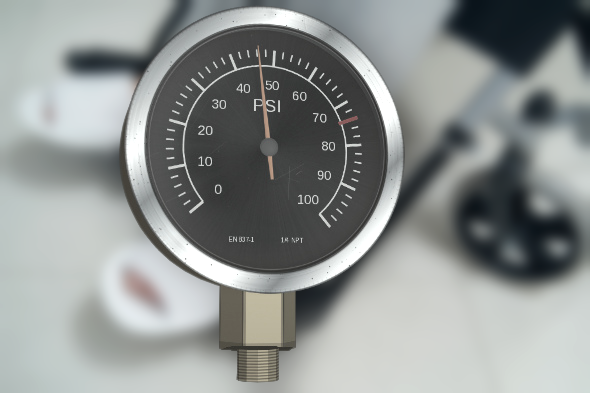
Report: value=46 unit=psi
